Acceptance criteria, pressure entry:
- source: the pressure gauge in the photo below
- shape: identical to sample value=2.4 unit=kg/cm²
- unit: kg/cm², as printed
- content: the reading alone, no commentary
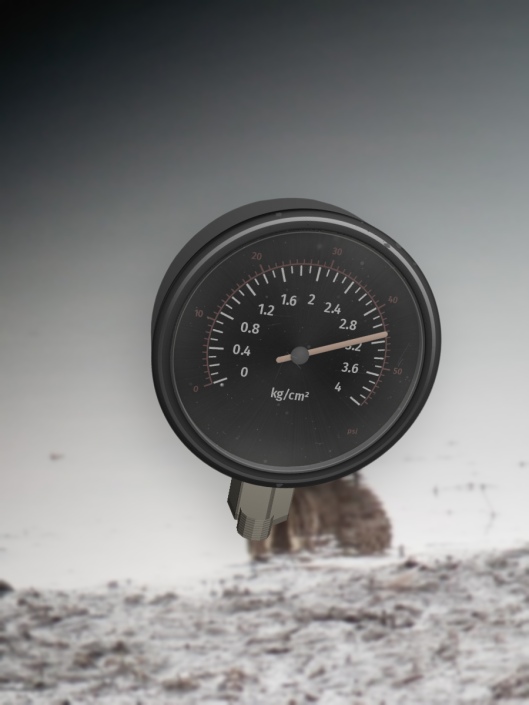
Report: value=3.1 unit=kg/cm²
